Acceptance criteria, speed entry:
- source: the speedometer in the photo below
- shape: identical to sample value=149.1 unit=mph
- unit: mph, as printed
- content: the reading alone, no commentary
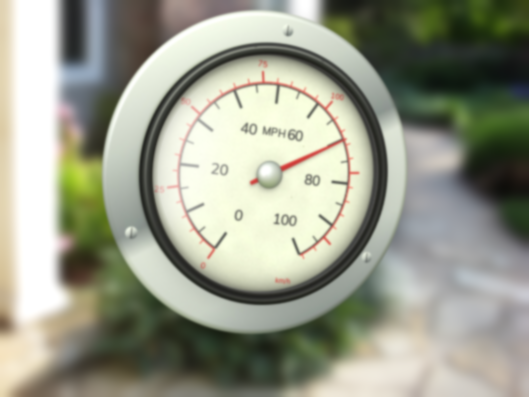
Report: value=70 unit=mph
